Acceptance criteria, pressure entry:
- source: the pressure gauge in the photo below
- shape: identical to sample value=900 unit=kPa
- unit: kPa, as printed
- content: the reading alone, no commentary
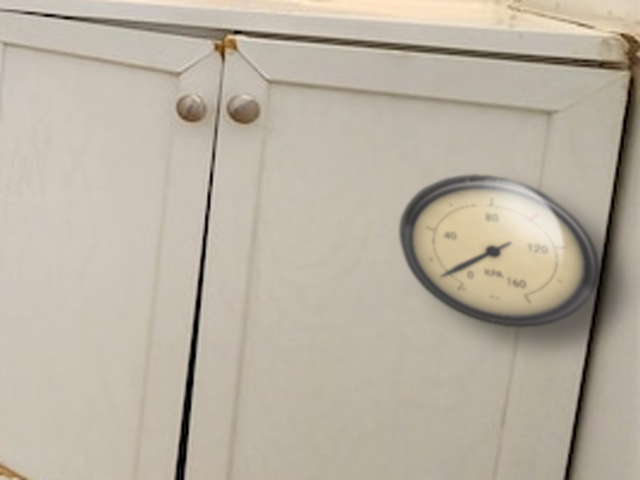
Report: value=10 unit=kPa
